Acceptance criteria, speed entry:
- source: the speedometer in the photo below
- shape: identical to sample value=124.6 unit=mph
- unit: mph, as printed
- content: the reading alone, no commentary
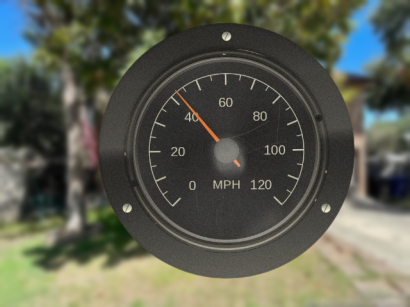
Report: value=42.5 unit=mph
